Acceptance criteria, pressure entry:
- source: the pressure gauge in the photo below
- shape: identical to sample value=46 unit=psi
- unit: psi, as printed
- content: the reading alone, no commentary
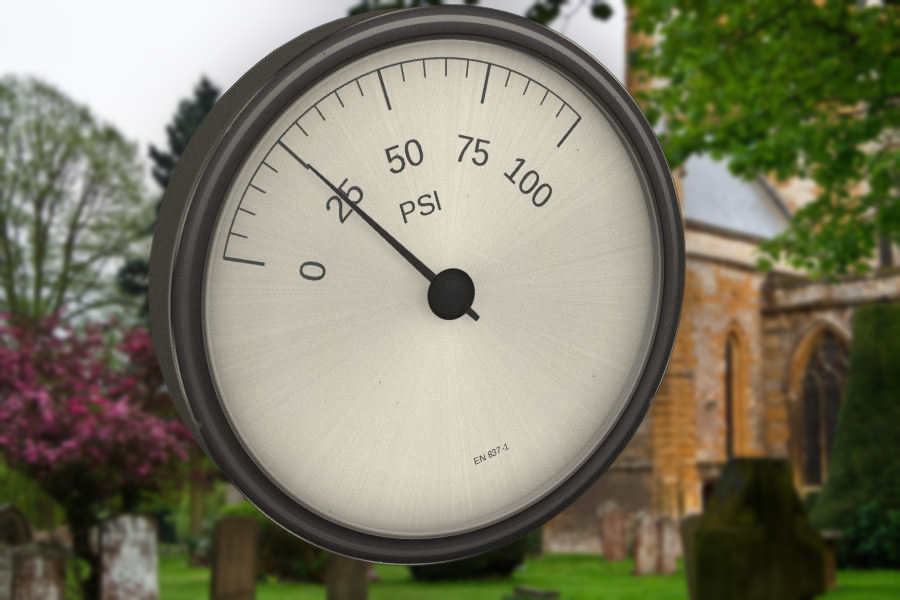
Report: value=25 unit=psi
